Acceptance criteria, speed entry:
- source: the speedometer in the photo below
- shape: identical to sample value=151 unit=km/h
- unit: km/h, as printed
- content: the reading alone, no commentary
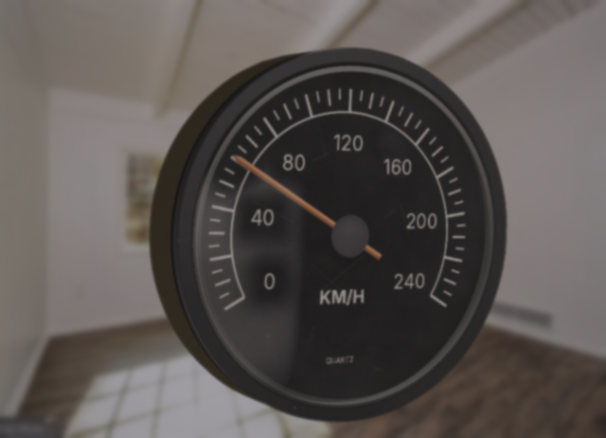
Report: value=60 unit=km/h
